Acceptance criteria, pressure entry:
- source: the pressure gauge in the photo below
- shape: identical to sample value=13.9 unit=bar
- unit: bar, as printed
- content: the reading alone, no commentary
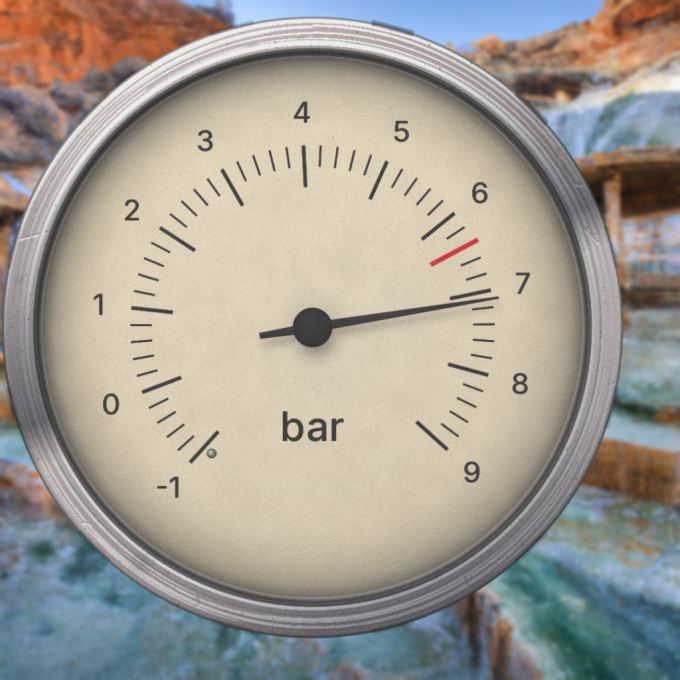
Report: value=7.1 unit=bar
